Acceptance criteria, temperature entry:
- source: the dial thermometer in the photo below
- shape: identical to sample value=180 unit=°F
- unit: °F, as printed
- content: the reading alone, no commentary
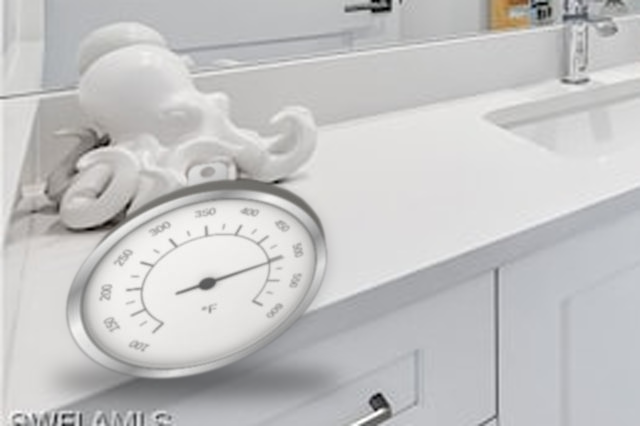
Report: value=500 unit=°F
